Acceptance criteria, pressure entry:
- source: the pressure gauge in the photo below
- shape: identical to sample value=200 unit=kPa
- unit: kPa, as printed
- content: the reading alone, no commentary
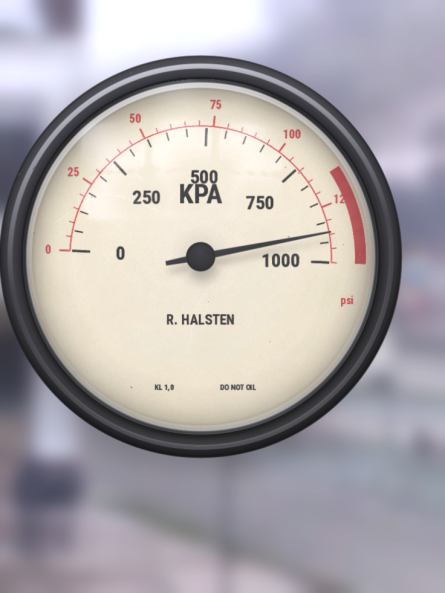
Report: value=925 unit=kPa
